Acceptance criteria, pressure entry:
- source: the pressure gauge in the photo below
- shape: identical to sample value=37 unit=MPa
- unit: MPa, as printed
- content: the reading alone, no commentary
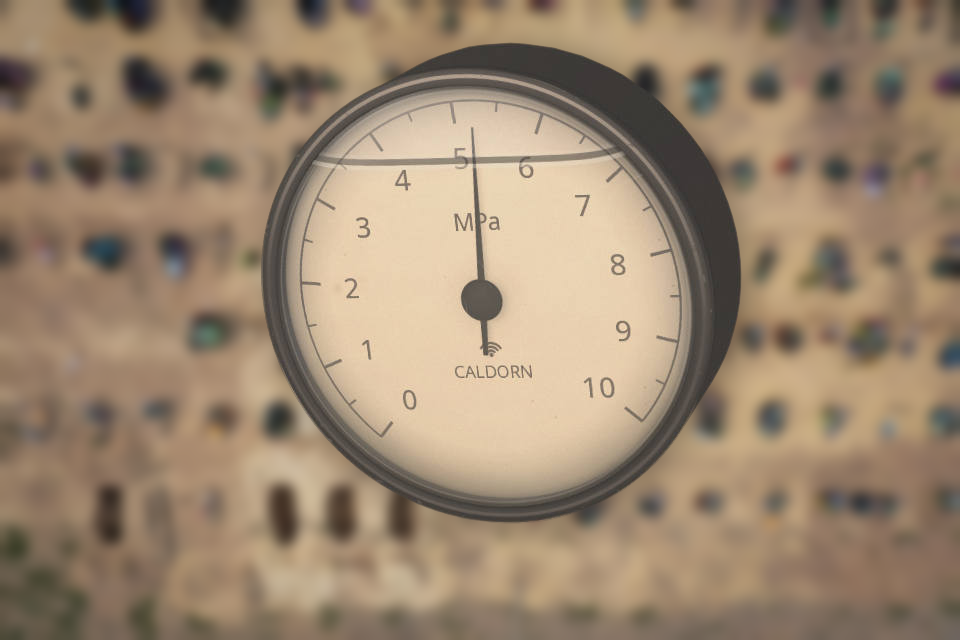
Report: value=5.25 unit=MPa
